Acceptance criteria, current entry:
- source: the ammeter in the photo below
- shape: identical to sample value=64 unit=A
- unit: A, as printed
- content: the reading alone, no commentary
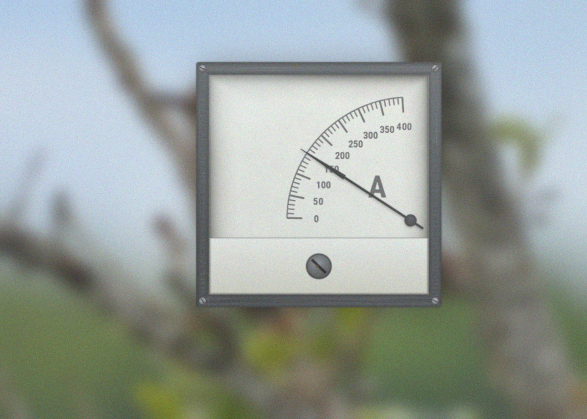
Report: value=150 unit=A
